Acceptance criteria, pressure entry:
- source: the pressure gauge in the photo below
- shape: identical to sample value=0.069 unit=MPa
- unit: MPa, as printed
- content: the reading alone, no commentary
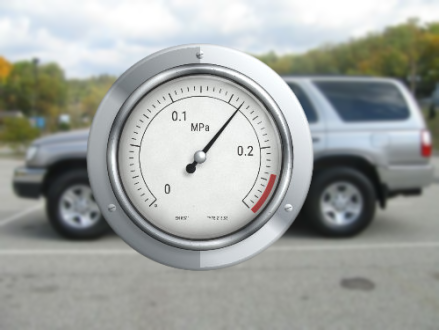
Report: value=0.16 unit=MPa
